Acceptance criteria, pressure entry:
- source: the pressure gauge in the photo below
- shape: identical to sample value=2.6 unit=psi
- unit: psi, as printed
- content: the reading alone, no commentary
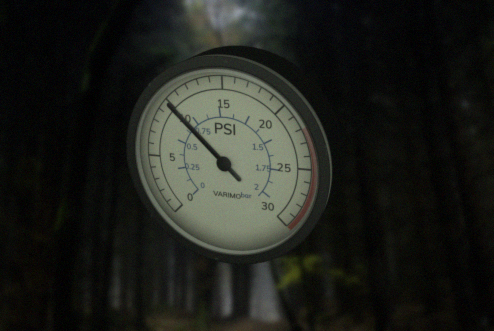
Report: value=10 unit=psi
